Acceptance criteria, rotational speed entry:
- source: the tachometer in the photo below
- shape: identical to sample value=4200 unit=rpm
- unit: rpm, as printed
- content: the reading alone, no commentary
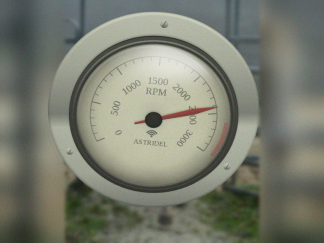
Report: value=2400 unit=rpm
